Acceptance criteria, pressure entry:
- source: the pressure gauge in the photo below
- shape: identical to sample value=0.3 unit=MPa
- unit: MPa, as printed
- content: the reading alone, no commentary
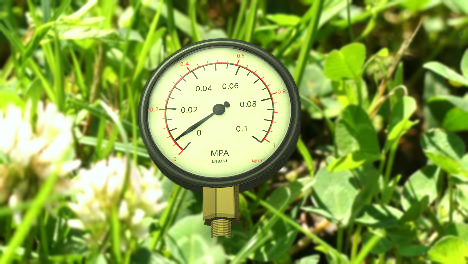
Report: value=0.005 unit=MPa
